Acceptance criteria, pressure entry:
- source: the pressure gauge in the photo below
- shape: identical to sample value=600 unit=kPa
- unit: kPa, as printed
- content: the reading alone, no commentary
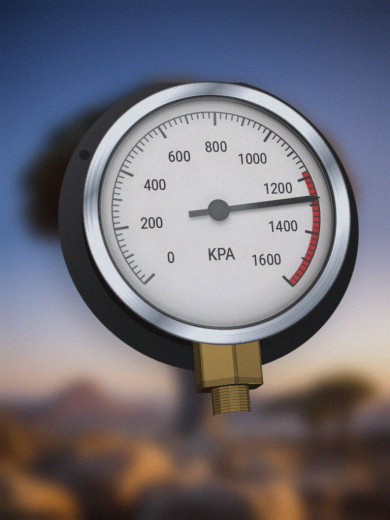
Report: value=1280 unit=kPa
